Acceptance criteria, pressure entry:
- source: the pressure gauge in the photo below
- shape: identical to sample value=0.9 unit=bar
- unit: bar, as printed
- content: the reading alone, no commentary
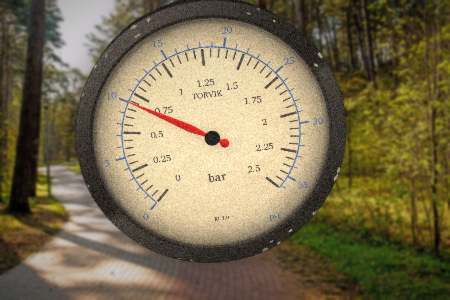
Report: value=0.7 unit=bar
